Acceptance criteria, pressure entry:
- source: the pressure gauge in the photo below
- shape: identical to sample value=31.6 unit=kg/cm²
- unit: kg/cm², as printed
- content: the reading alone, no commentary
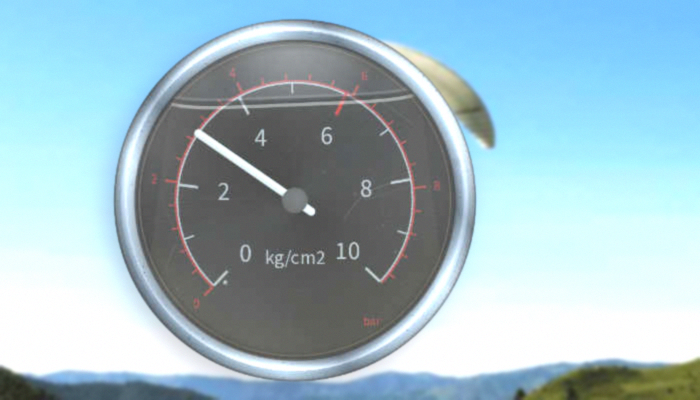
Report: value=3 unit=kg/cm²
